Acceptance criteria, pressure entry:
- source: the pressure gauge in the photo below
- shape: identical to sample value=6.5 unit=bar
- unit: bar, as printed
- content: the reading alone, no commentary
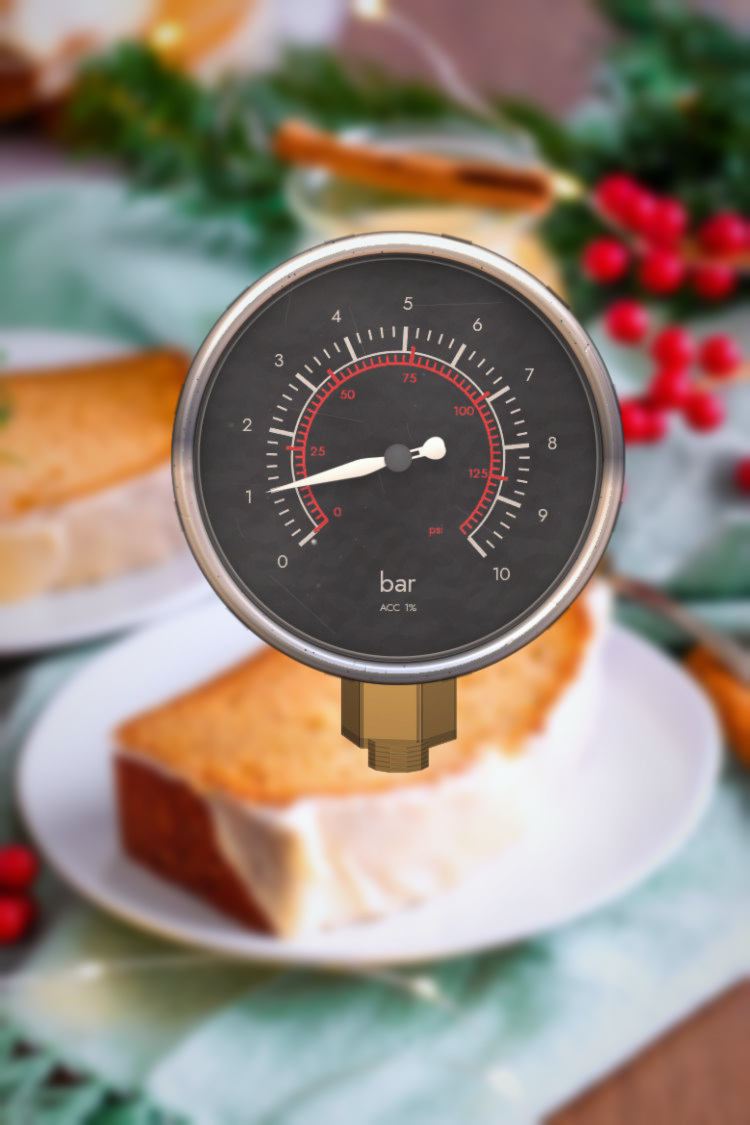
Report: value=1 unit=bar
